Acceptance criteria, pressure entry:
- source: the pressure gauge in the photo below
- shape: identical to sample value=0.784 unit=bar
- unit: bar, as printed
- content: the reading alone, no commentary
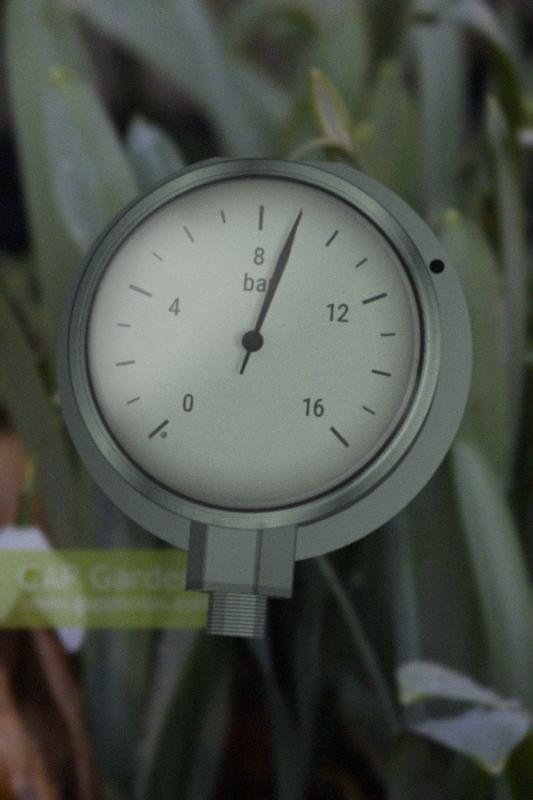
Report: value=9 unit=bar
